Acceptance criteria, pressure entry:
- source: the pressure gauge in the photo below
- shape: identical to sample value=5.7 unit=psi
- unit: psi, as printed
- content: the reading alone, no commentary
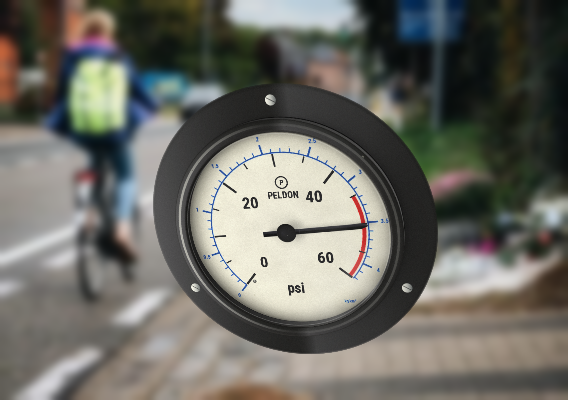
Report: value=50 unit=psi
